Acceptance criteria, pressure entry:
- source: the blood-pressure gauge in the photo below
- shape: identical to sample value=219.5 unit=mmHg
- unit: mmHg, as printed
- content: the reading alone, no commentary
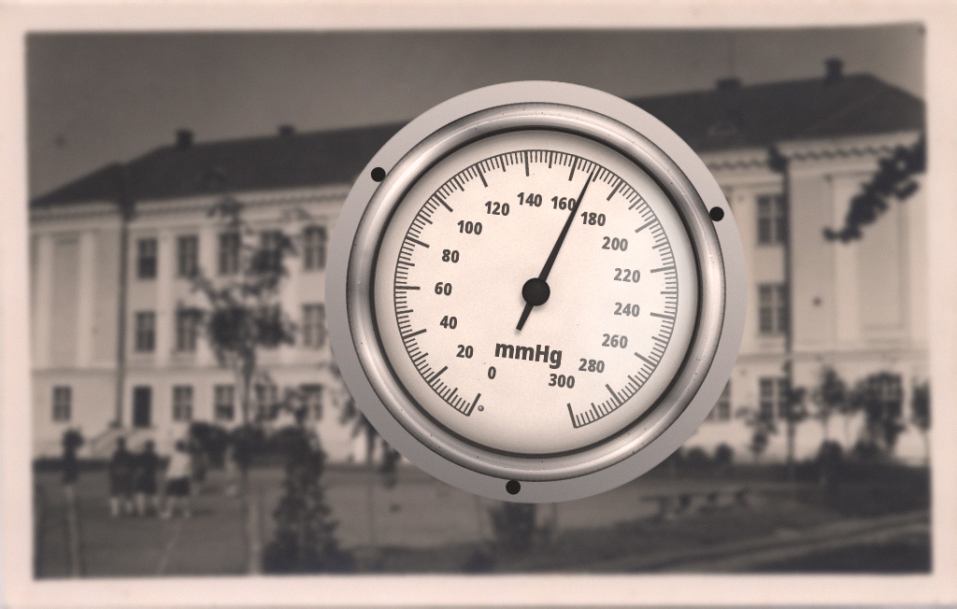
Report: value=168 unit=mmHg
